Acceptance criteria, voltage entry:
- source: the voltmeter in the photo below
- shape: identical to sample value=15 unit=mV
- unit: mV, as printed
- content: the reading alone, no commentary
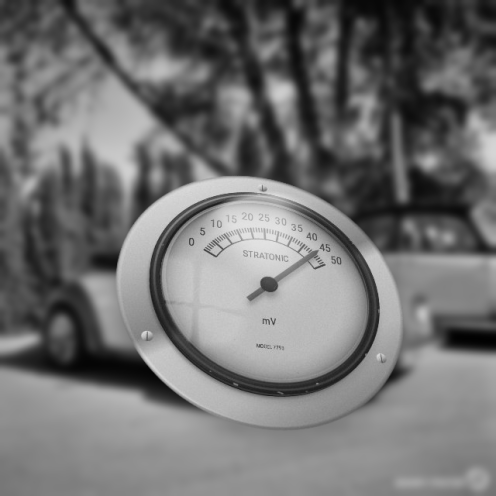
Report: value=45 unit=mV
